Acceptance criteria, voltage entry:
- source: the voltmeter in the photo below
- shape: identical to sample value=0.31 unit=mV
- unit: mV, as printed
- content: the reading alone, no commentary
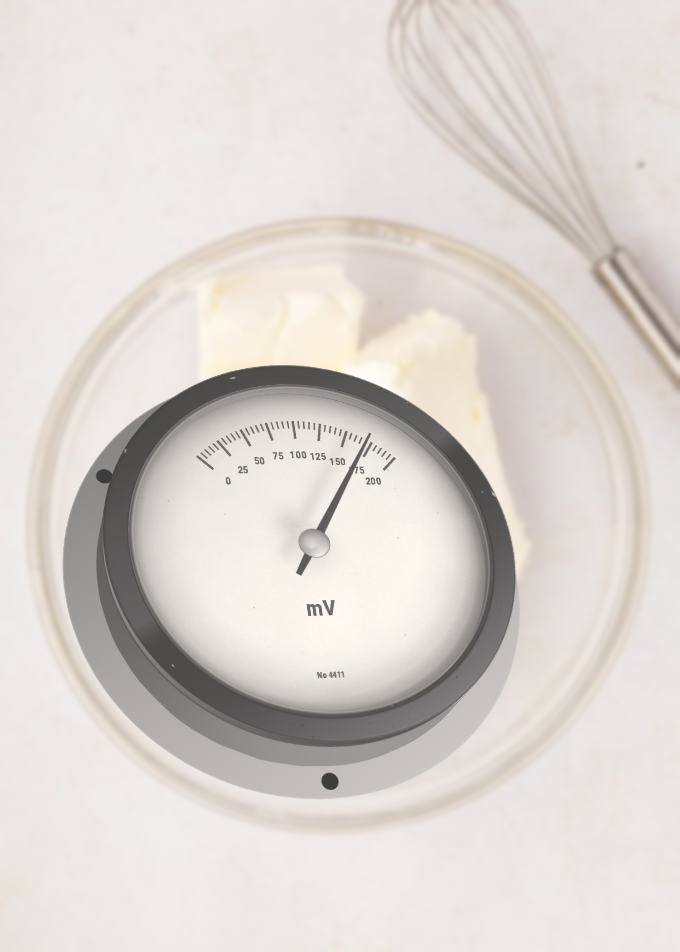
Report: value=170 unit=mV
